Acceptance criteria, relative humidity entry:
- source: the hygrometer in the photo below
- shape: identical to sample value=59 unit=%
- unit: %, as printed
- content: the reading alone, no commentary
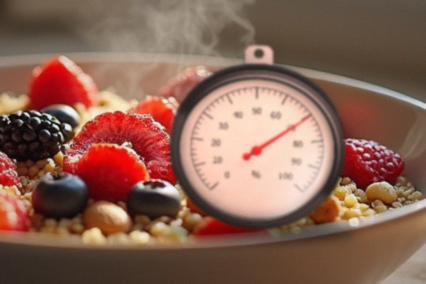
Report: value=70 unit=%
